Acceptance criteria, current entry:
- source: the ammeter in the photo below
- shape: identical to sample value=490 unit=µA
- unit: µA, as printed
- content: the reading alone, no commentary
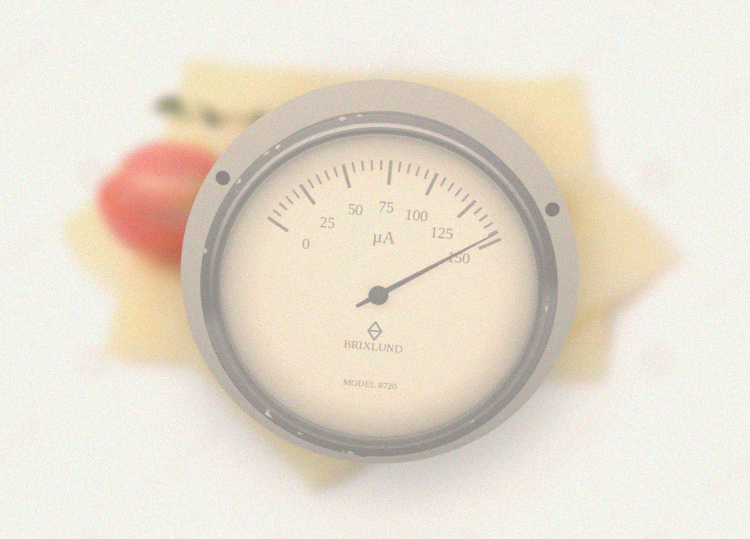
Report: value=145 unit=µA
